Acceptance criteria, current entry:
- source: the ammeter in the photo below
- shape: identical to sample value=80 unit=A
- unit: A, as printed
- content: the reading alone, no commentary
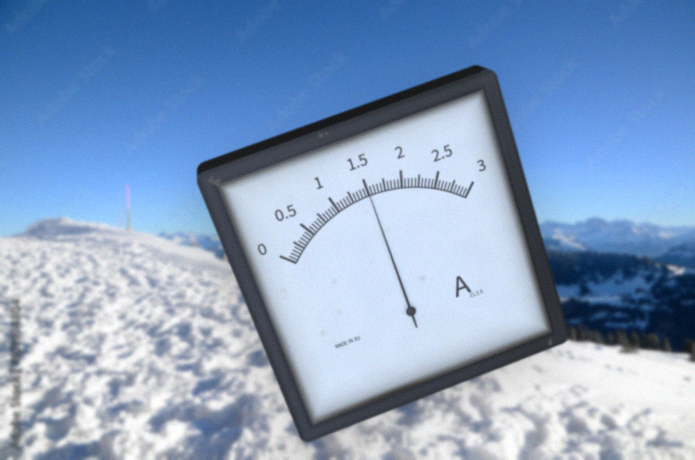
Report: value=1.5 unit=A
